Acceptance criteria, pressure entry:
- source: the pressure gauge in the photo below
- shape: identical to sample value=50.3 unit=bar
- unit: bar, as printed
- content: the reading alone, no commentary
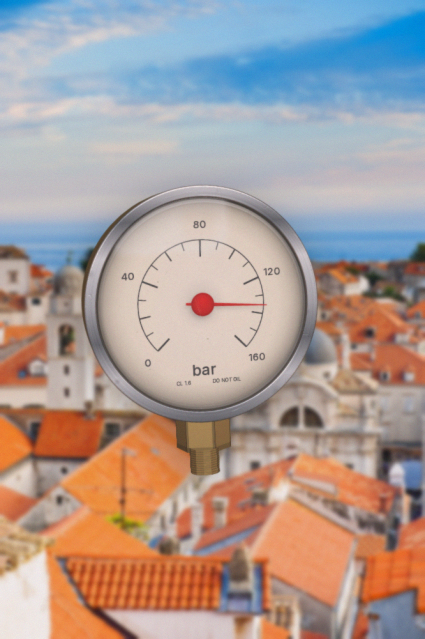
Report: value=135 unit=bar
